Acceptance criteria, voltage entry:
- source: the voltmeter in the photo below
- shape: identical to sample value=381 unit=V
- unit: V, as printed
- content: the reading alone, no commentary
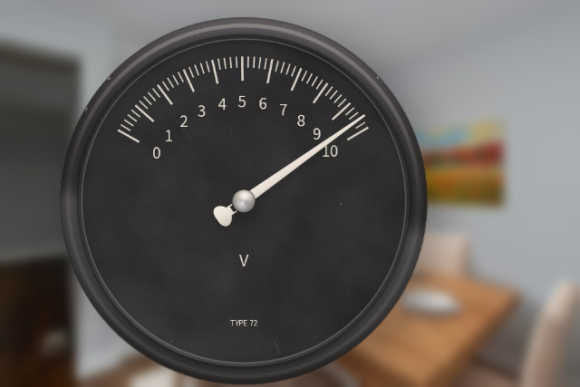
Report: value=9.6 unit=V
